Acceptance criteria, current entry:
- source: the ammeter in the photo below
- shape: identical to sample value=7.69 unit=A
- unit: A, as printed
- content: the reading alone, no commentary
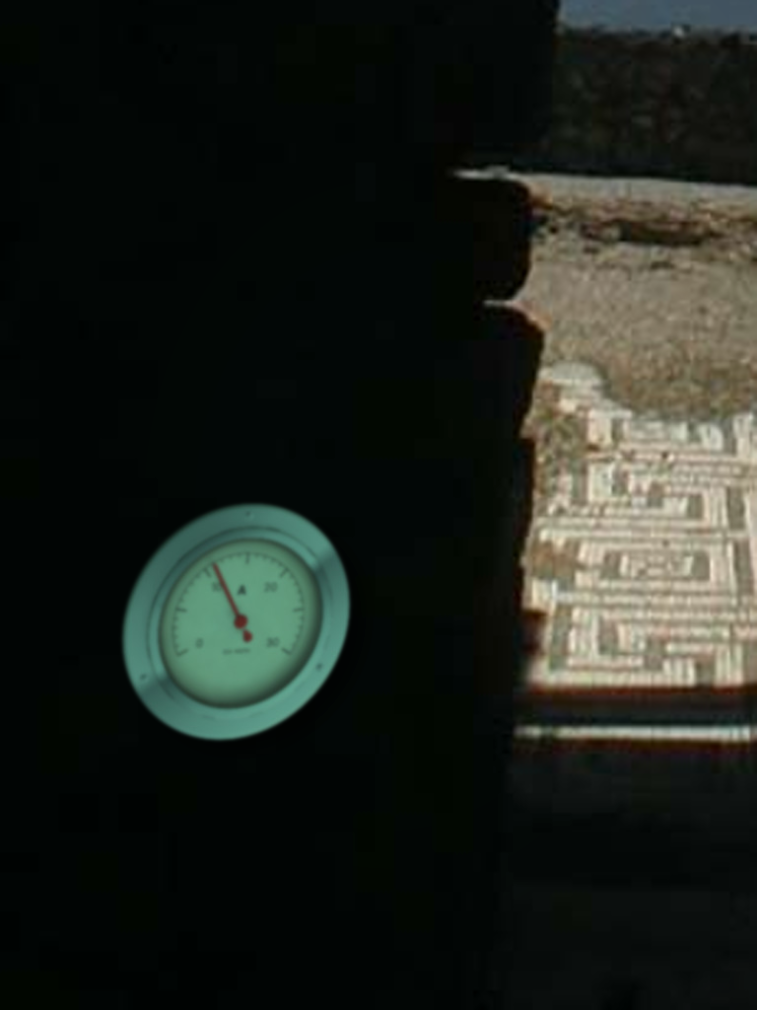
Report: value=11 unit=A
